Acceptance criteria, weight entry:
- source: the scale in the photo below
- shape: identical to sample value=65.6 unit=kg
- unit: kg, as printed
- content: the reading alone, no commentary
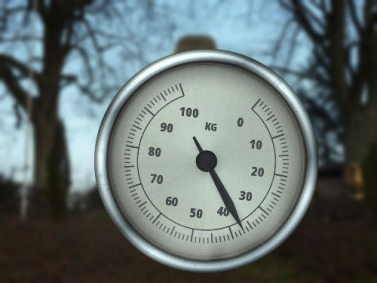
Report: value=37 unit=kg
